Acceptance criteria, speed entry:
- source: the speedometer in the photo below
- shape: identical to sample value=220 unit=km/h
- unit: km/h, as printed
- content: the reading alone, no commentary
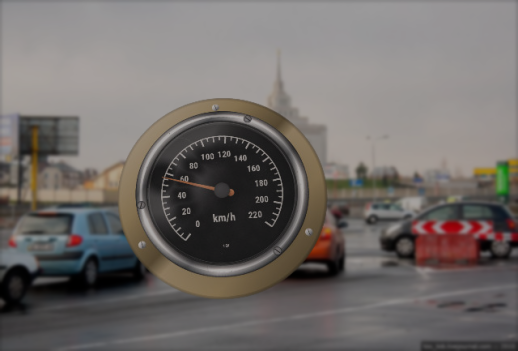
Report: value=55 unit=km/h
